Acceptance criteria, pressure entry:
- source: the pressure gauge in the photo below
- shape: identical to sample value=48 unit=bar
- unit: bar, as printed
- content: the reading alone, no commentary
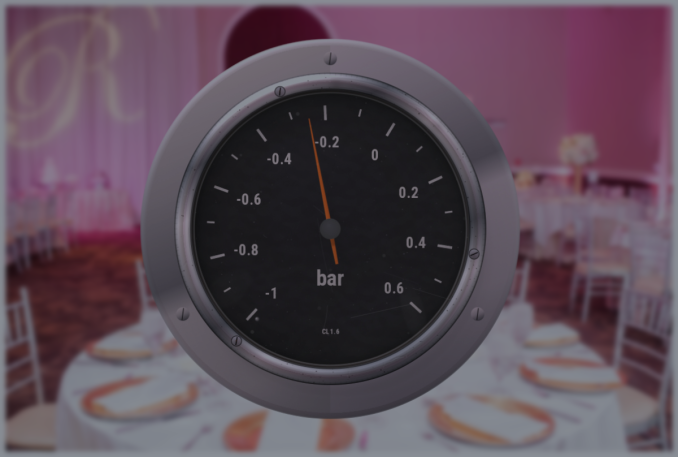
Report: value=-0.25 unit=bar
